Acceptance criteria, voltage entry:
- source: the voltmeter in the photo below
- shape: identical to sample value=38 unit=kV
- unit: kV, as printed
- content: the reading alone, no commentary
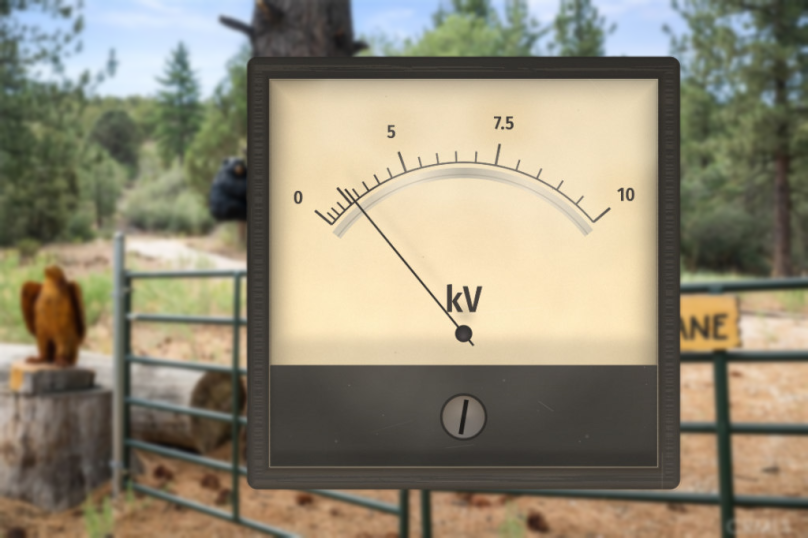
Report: value=2.75 unit=kV
